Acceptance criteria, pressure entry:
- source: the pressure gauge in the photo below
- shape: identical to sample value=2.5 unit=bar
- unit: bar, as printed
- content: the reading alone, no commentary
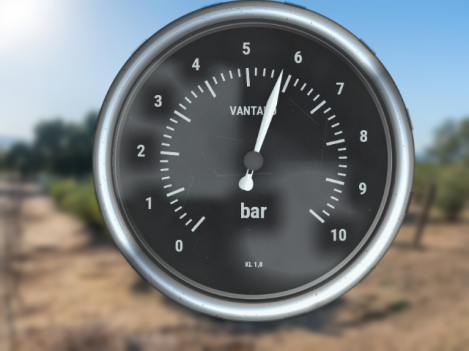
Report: value=5.8 unit=bar
